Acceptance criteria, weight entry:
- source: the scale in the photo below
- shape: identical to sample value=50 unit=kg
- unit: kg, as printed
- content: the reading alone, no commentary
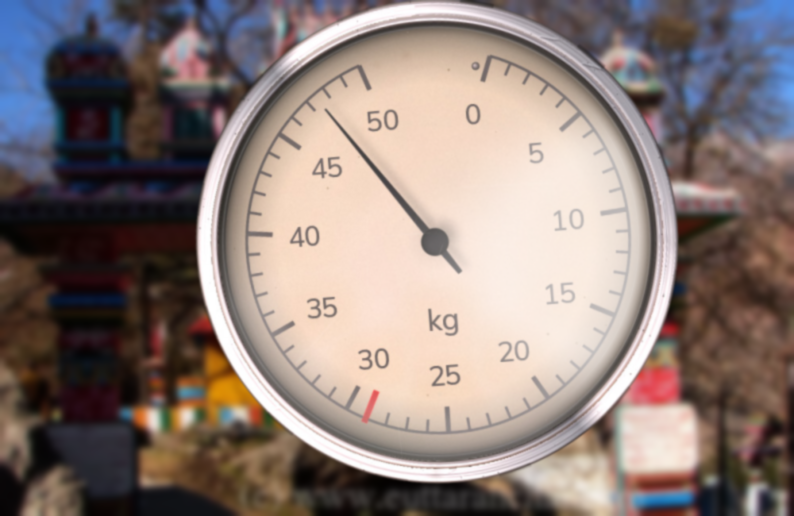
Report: value=47.5 unit=kg
